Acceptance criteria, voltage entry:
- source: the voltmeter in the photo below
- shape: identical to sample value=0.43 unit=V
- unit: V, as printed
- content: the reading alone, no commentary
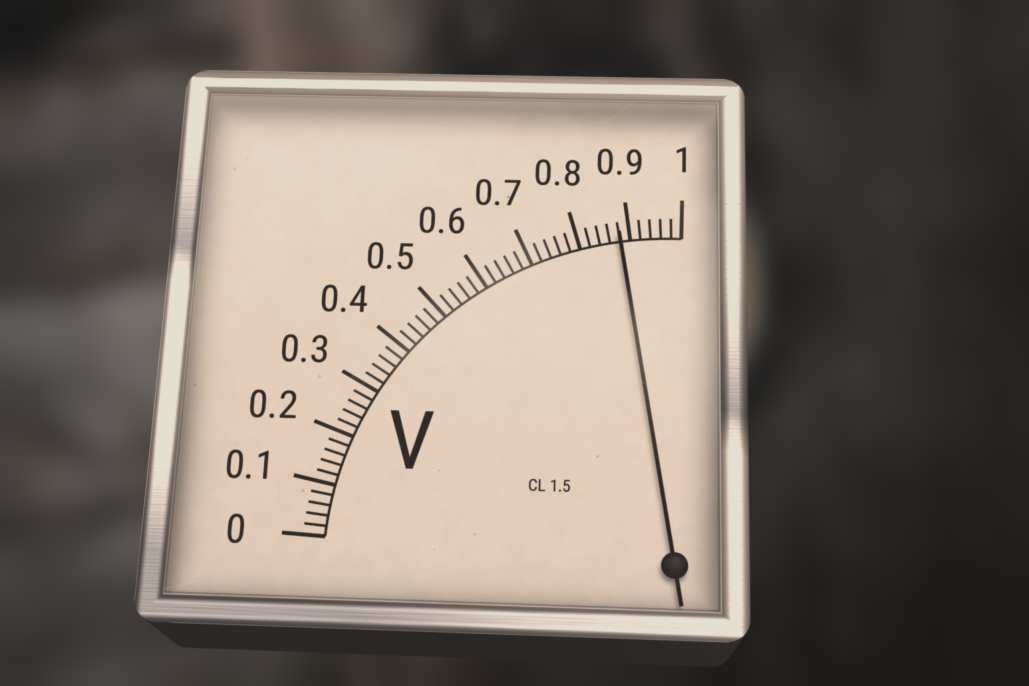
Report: value=0.88 unit=V
